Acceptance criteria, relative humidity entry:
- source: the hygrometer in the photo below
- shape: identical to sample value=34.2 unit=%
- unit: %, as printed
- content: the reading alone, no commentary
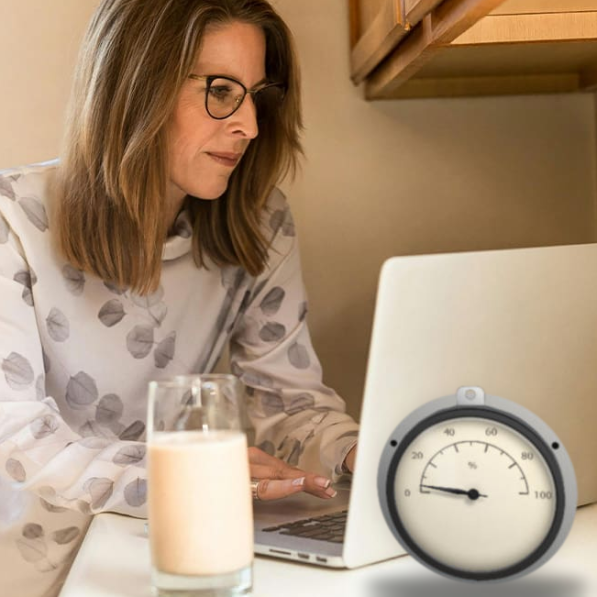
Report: value=5 unit=%
